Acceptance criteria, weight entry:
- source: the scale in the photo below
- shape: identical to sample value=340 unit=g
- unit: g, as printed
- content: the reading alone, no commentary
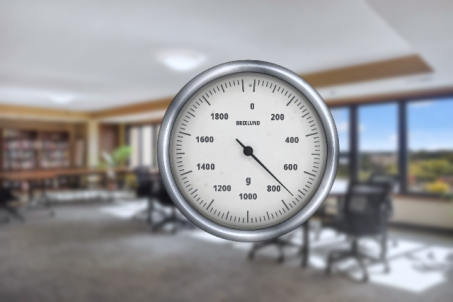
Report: value=740 unit=g
